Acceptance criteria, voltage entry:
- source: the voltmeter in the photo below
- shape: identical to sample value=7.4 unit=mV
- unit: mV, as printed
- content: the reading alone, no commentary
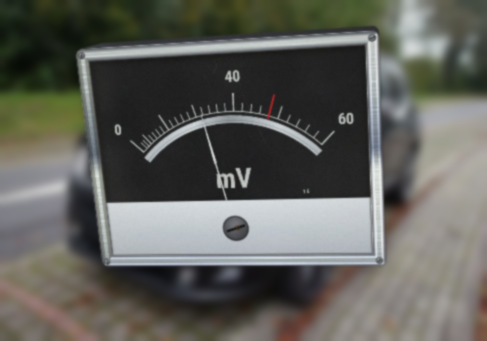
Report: value=32 unit=mV
